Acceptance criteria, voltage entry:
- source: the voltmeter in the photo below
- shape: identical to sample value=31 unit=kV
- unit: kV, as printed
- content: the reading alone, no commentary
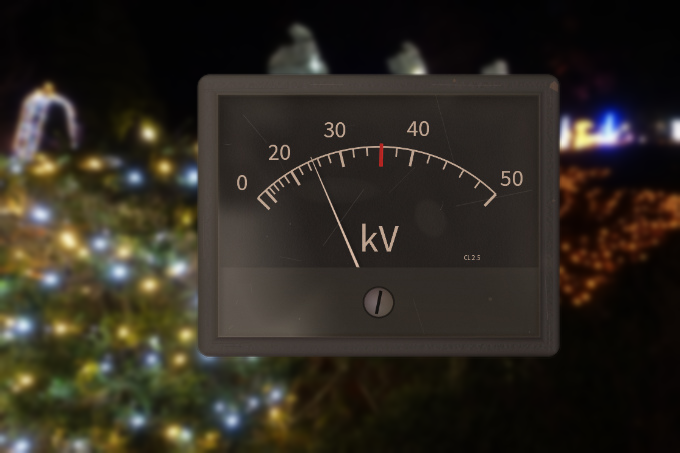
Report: value=25 unit=kV
